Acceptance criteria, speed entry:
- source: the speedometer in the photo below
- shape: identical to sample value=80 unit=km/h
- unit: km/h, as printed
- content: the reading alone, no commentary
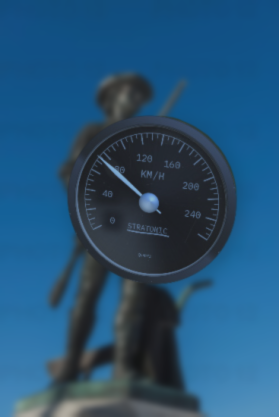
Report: value=75 unit=km/h
